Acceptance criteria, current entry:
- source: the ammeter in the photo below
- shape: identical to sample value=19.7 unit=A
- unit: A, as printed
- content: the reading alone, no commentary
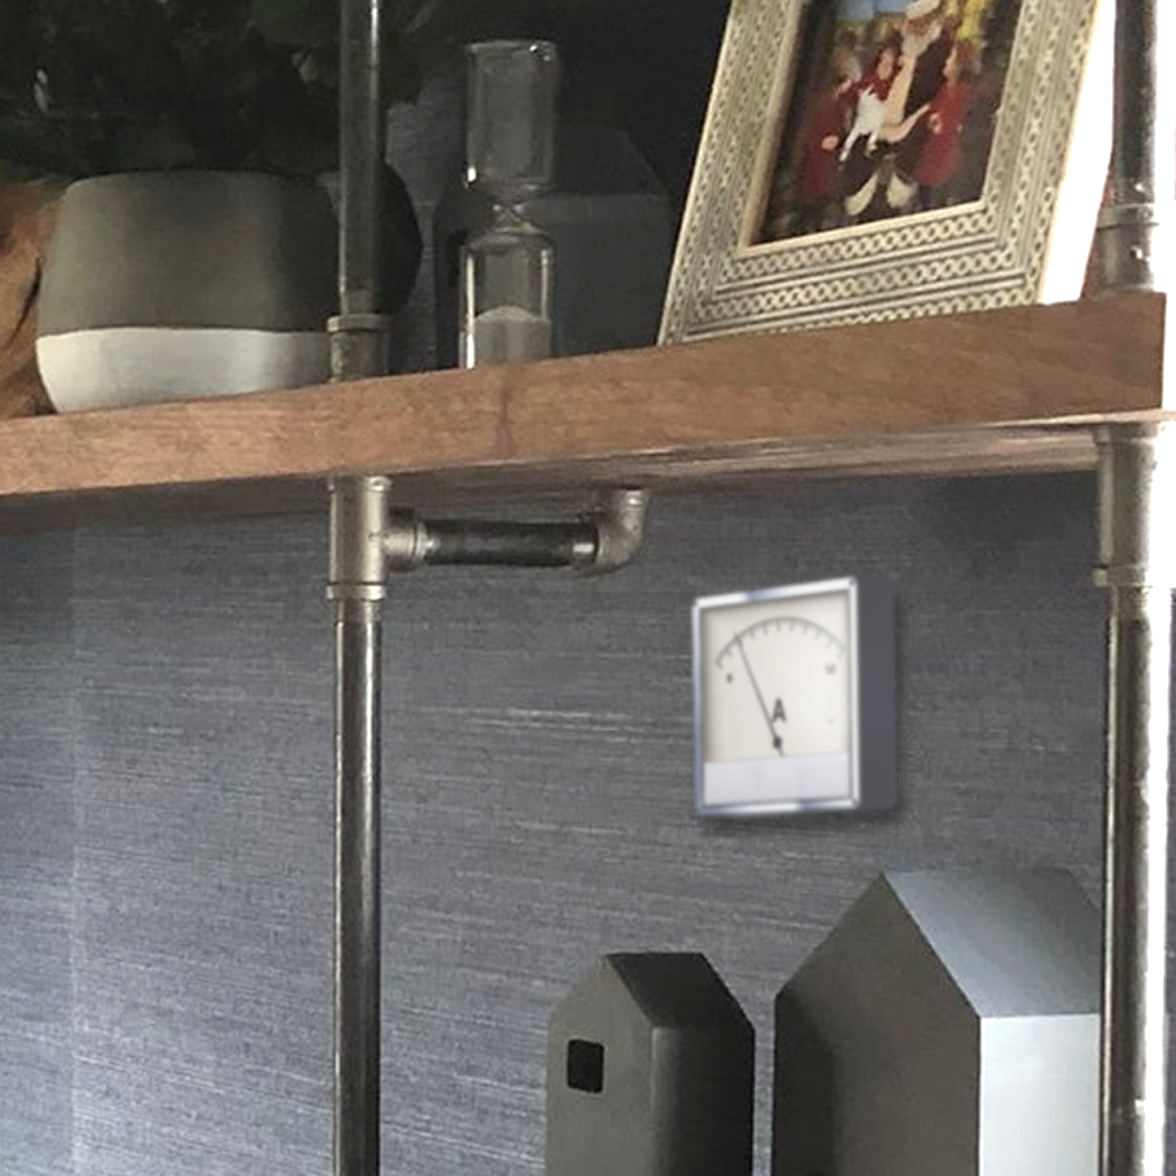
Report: value=10 unit=A
